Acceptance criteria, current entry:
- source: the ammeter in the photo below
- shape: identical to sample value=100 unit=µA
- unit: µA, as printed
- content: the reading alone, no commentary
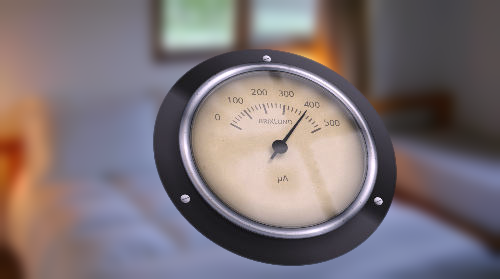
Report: value=400 unit=µA
